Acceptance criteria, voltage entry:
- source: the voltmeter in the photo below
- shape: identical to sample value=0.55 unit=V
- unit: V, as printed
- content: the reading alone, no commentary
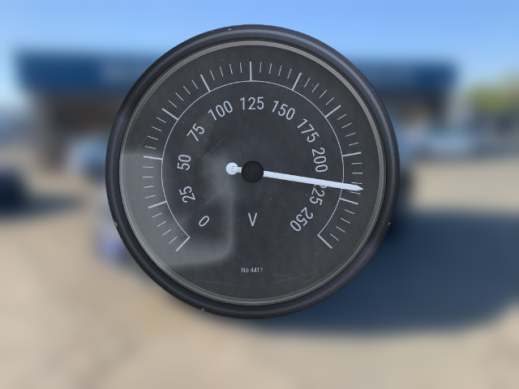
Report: value=217.5 unit=V
